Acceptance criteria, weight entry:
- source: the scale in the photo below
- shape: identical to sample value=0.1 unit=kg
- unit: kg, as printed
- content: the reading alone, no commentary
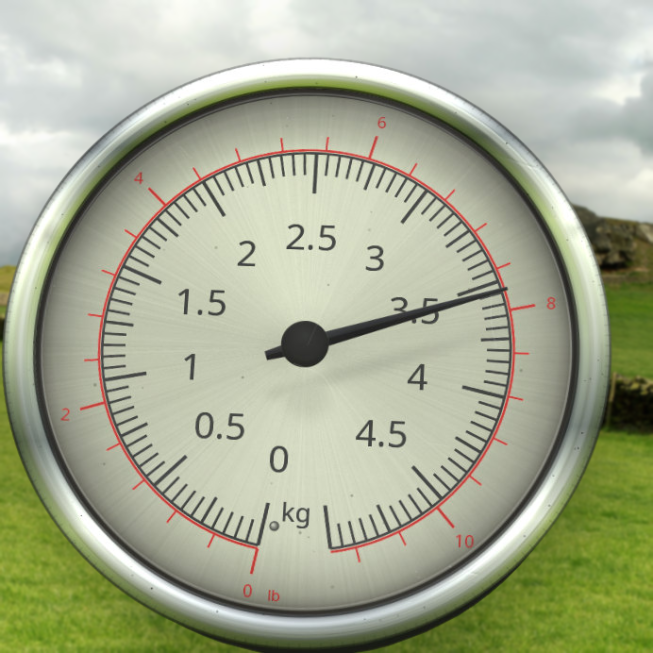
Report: value=3.55 unit=kg
